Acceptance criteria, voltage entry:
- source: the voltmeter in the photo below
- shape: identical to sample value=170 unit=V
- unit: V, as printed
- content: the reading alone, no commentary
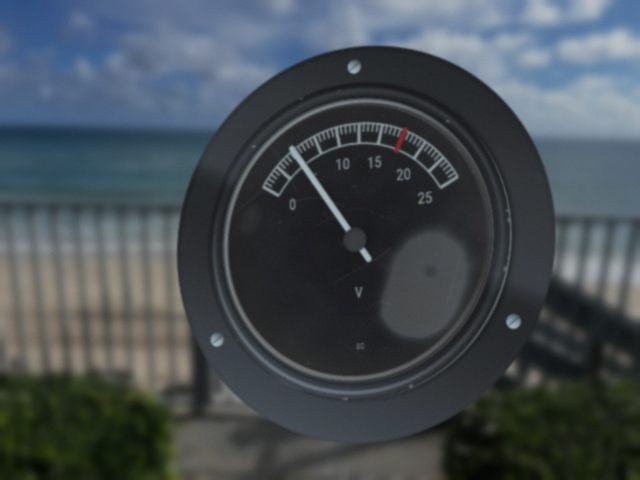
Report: value=5 unit=V
